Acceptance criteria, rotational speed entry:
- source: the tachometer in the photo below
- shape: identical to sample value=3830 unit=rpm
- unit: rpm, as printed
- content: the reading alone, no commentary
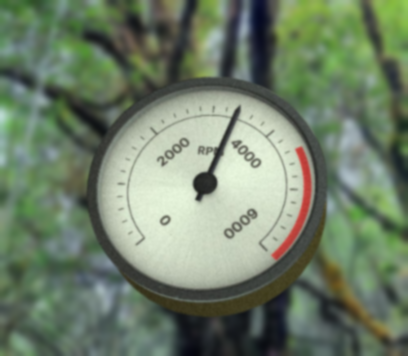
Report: value=3400 unit=rpm
